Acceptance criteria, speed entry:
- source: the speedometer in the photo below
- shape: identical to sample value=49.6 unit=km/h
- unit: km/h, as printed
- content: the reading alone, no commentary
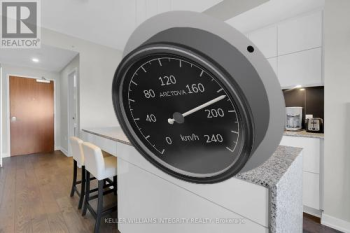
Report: value=185 unit=km/h
